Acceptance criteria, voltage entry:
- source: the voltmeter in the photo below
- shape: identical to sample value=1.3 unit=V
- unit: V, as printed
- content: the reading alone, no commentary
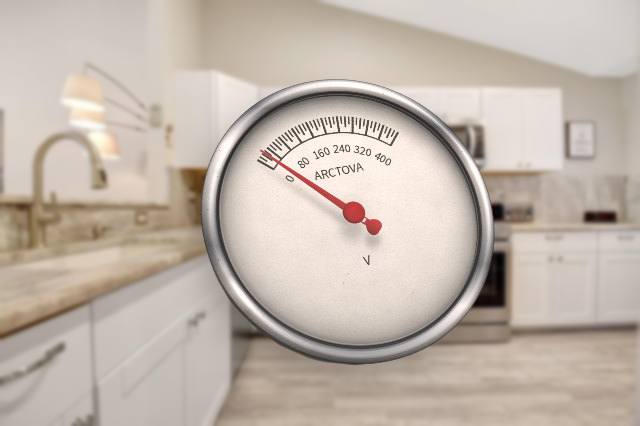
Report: value=20 unit=V
